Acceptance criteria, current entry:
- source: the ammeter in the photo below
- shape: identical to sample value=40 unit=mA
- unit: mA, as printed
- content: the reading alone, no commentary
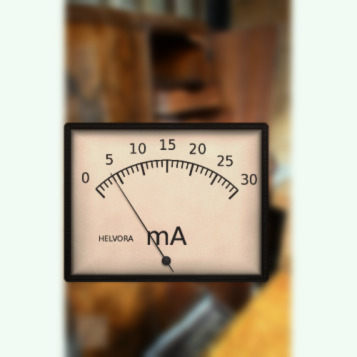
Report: value=4 unit=mA
